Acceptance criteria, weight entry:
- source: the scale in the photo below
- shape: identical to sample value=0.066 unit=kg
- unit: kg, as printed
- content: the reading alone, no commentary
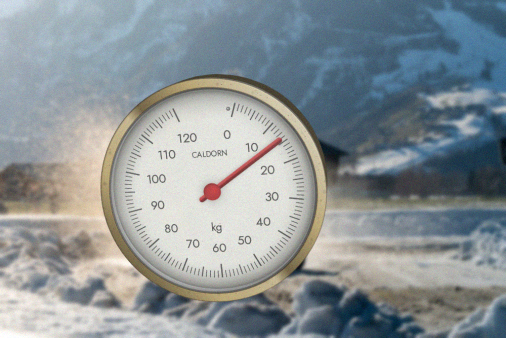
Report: value=14 unit=kg
